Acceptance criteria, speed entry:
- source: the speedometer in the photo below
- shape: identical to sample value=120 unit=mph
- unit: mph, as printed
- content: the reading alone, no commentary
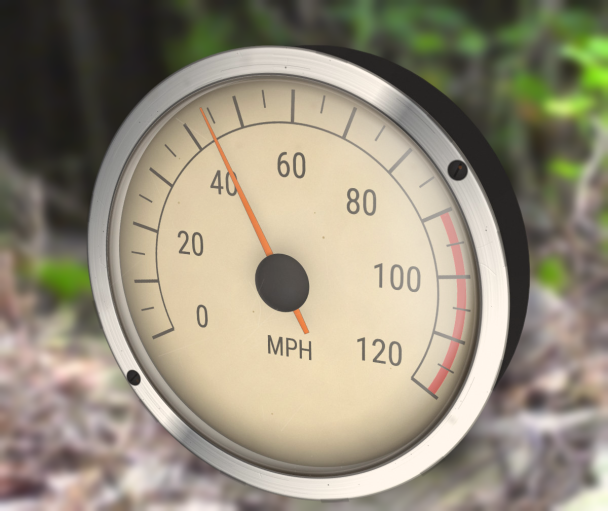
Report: value=45 unit=mph
